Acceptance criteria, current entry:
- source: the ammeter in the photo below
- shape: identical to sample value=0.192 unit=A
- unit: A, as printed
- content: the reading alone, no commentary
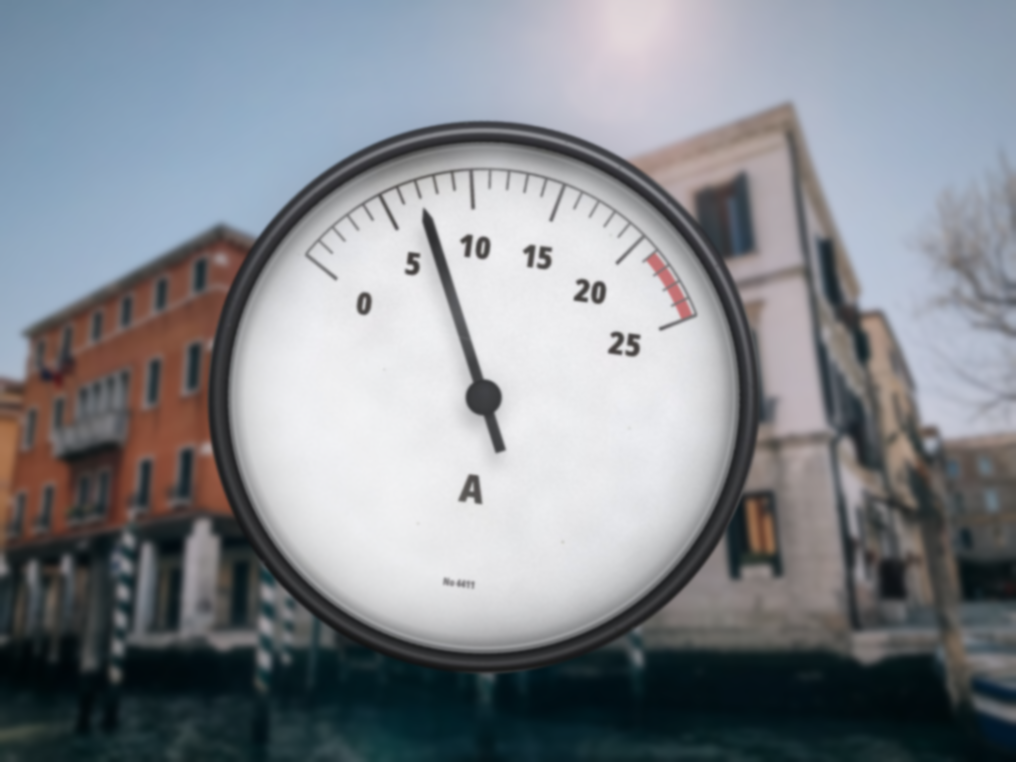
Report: value=7 unit=A
